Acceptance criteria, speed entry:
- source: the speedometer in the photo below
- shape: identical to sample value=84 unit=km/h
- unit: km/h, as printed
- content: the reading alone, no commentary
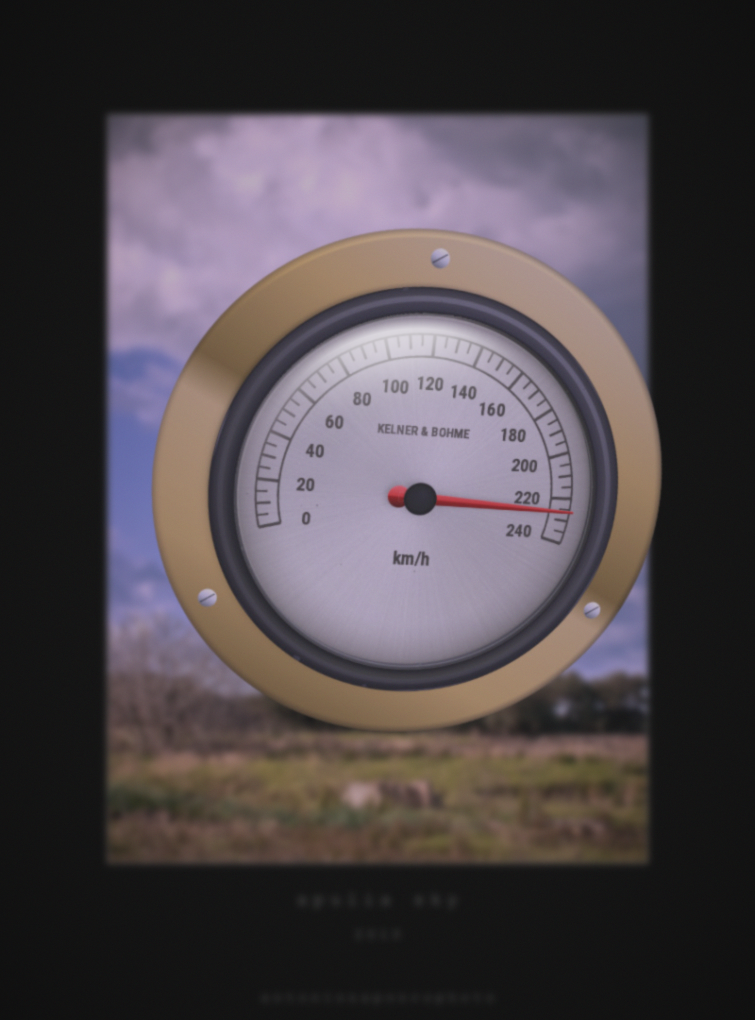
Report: value=225 unit=km/h
